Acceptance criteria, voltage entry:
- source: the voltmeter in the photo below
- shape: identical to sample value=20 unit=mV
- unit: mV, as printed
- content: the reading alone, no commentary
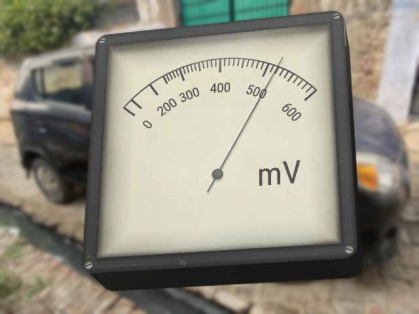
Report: value=520 unit=mV
